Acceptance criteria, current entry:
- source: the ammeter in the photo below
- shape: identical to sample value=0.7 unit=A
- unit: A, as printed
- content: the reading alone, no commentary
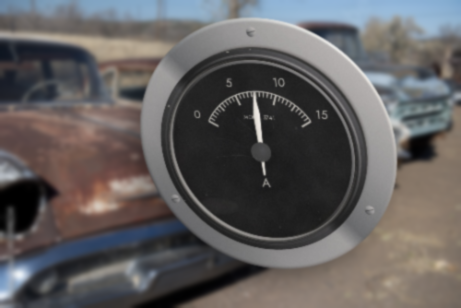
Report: value=7.5 unit=A
